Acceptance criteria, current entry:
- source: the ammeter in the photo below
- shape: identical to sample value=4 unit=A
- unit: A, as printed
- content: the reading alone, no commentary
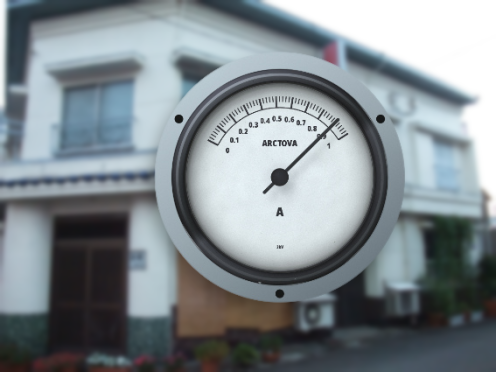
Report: value=0.9 unit=A
